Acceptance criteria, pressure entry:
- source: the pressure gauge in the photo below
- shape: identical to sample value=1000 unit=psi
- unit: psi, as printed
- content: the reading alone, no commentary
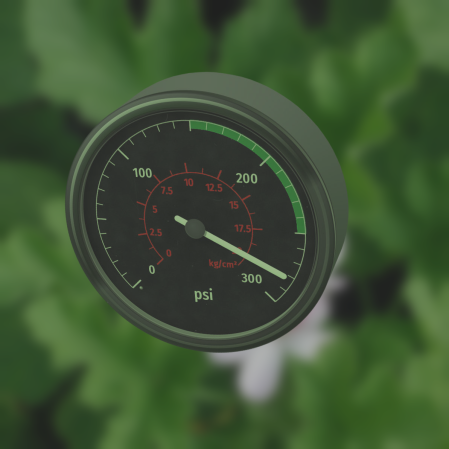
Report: value=280 unit=psi
